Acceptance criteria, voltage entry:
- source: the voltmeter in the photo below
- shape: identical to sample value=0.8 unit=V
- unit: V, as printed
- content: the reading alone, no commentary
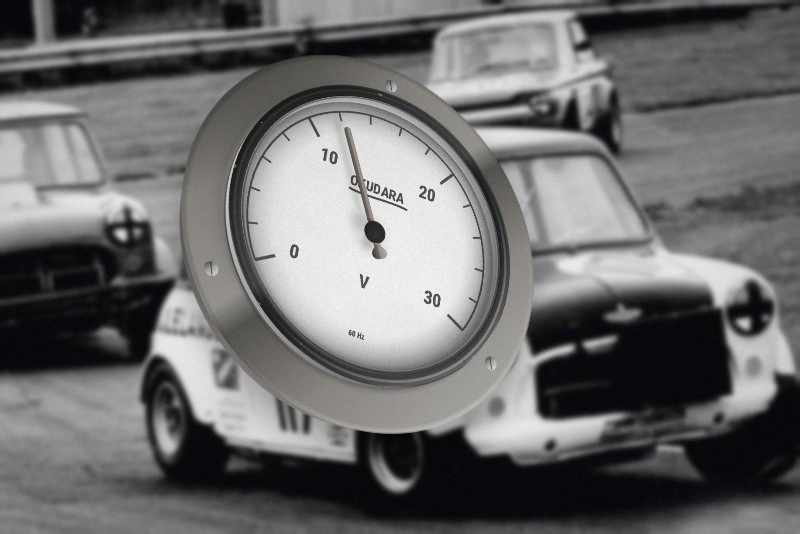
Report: value=12 unit=V
